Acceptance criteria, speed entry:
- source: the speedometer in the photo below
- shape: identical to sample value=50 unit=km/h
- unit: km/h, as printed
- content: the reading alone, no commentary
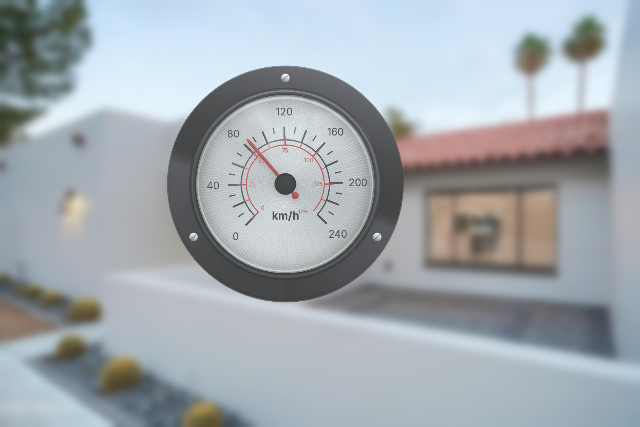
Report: value=85 unit=km/h
